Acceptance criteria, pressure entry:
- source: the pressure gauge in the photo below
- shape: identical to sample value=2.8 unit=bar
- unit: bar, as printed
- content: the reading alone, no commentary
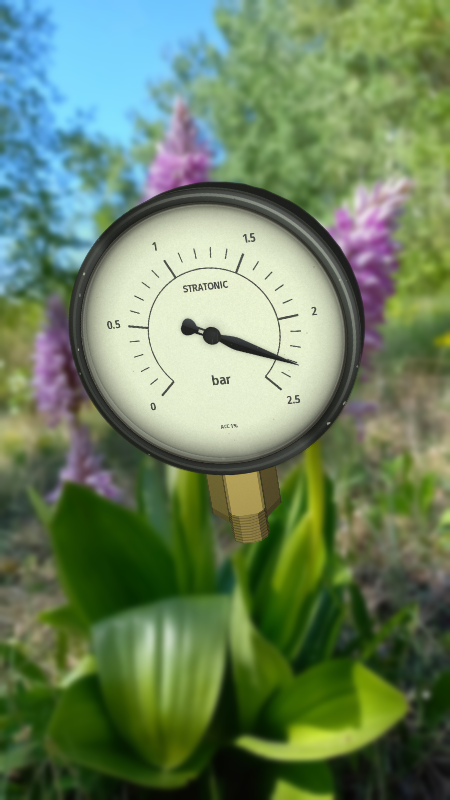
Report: value=2.3 unit=bar
